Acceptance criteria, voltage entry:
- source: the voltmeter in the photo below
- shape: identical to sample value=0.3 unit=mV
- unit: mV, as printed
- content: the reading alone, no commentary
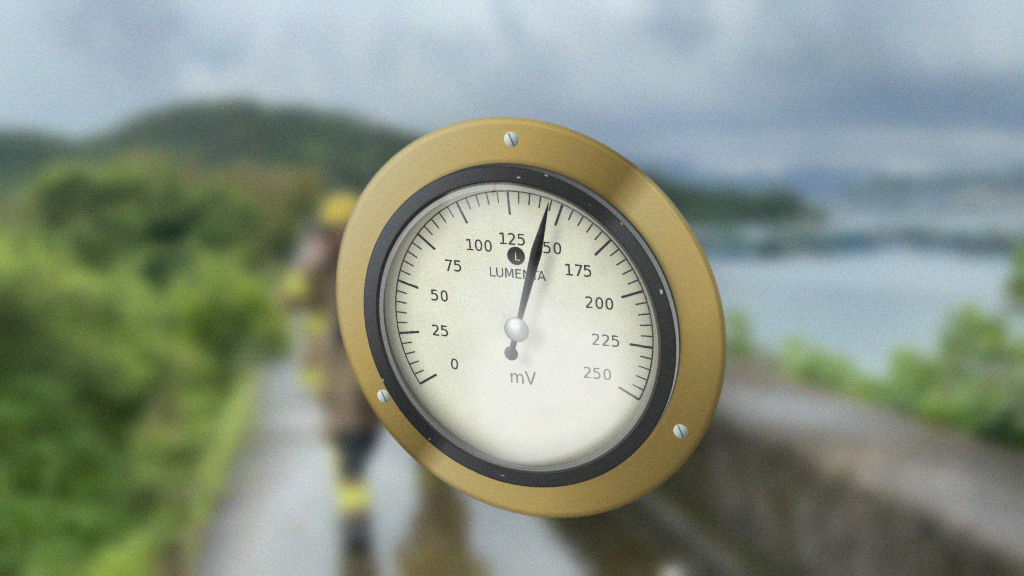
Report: value=145 unit=mV
